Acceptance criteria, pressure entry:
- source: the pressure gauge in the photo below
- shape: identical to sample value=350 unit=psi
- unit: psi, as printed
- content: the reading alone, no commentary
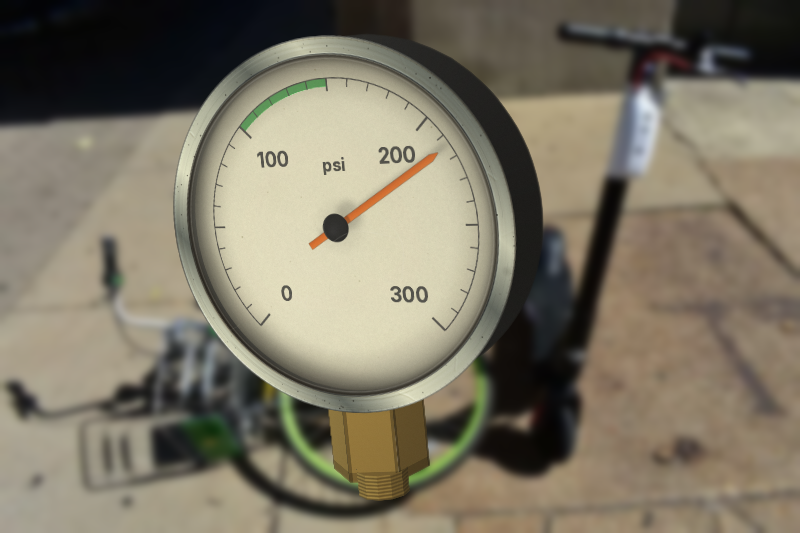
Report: value=215 unit=psi
